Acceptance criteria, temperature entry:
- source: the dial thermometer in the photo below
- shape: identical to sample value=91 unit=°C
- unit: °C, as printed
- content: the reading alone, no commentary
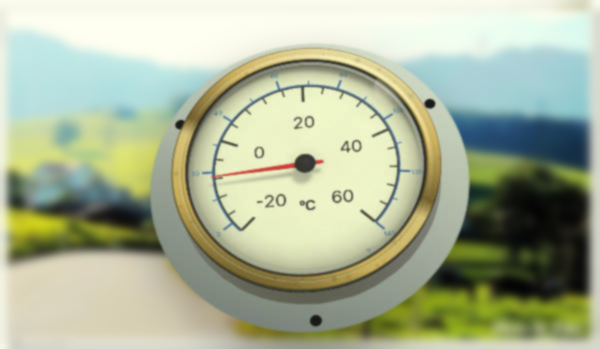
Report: value=-8 unit=°C
